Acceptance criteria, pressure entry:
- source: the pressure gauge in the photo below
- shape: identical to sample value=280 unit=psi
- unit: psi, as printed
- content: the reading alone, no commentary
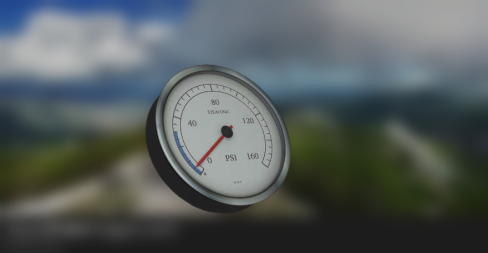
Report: value=5 unit=psi
